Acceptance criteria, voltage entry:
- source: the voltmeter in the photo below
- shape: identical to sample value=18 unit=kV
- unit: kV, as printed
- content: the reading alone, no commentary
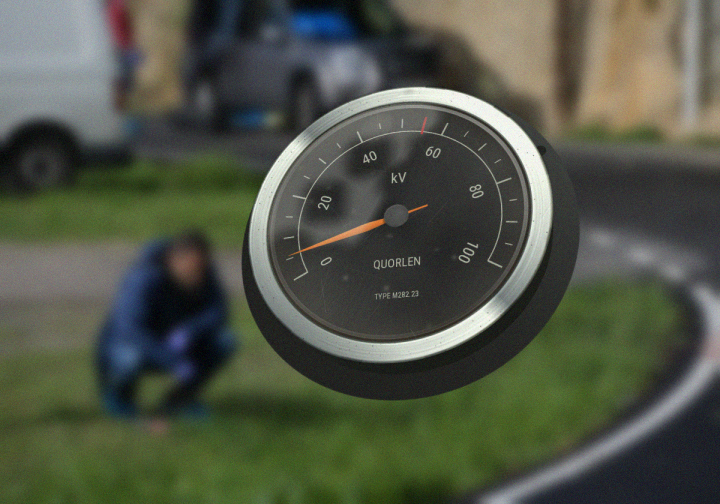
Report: value=5 unit=kV
